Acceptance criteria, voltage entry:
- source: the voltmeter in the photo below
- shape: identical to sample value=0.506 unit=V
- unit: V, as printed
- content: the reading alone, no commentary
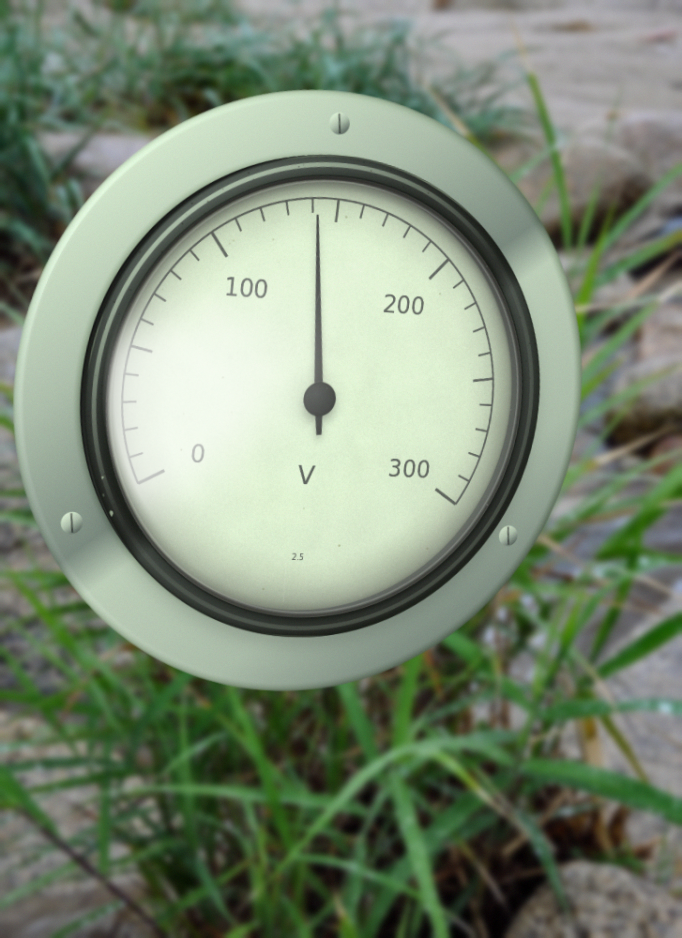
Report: value=140 unit=V
